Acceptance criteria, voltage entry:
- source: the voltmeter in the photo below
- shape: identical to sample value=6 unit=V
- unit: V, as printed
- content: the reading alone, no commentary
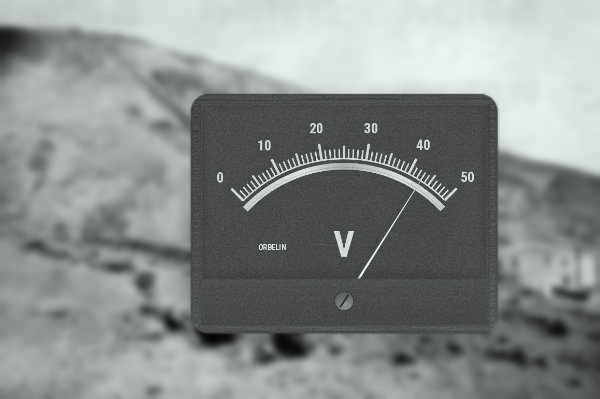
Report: value=43 unit=V
